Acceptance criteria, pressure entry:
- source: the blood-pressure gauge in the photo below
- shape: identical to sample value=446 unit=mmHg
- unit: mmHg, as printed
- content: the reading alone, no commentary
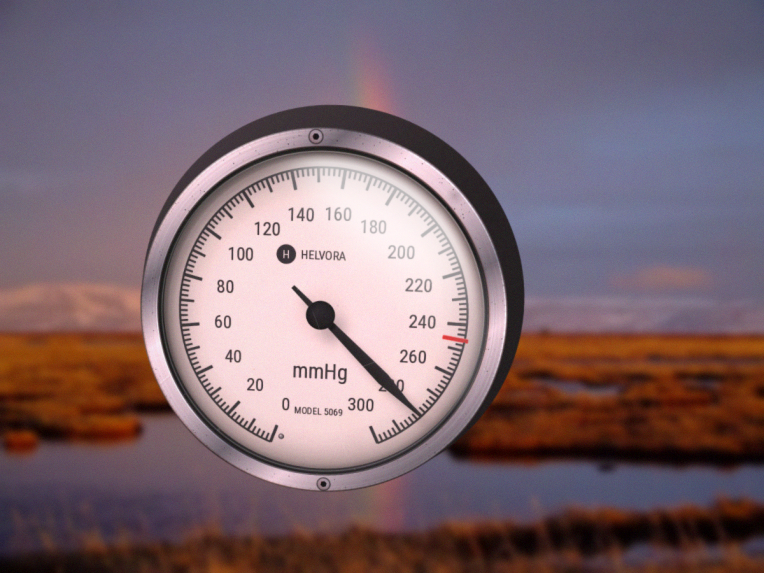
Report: value=280 unit=mmHg
